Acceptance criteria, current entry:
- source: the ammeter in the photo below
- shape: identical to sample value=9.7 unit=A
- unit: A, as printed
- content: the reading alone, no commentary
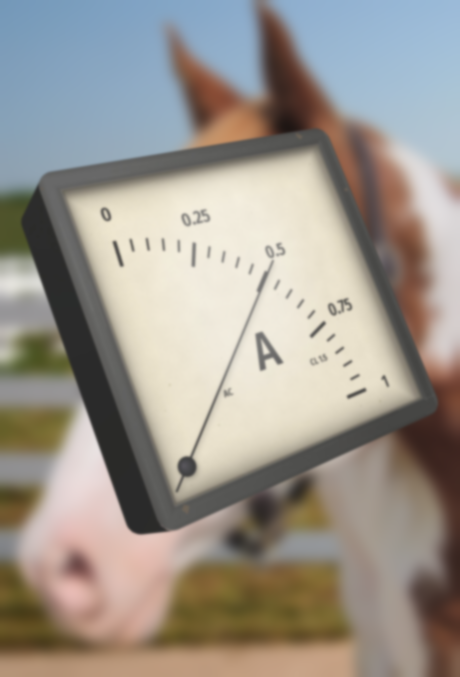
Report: value=0.5 unit=A
